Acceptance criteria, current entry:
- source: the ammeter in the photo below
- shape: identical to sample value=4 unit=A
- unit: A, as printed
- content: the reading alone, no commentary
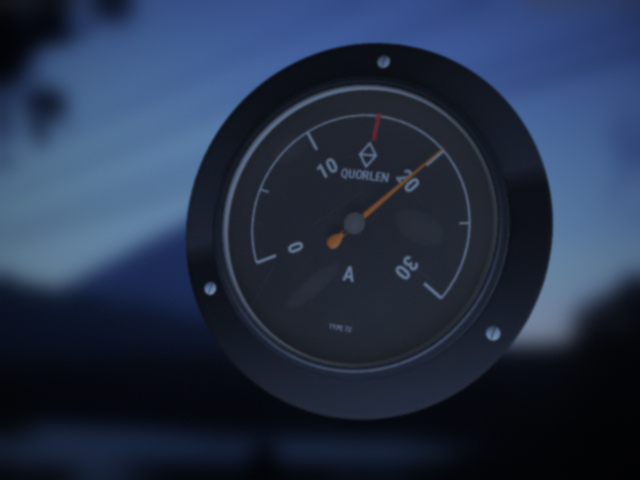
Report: value=20 unit=A
